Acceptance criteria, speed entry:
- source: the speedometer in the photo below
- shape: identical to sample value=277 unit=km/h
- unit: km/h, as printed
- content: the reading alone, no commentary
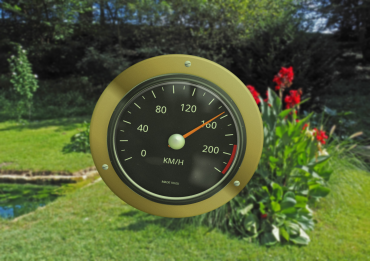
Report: value=155 unit=km/h
